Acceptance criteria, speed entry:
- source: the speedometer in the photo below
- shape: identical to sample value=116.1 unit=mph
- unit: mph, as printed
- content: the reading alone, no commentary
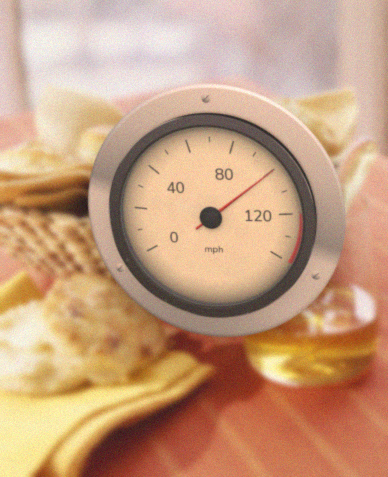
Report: value=100 unit=mph
